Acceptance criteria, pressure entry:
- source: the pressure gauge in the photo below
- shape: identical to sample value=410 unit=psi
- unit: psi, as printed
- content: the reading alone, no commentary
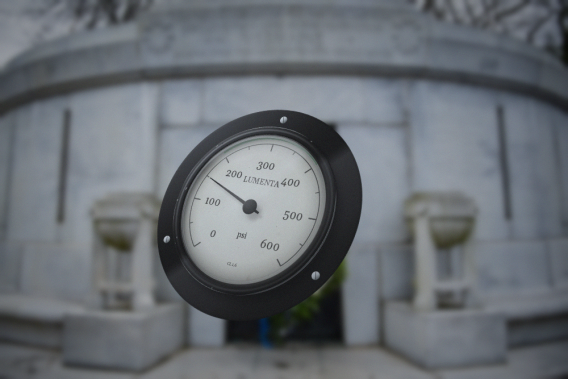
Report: value=150 unit=psi
